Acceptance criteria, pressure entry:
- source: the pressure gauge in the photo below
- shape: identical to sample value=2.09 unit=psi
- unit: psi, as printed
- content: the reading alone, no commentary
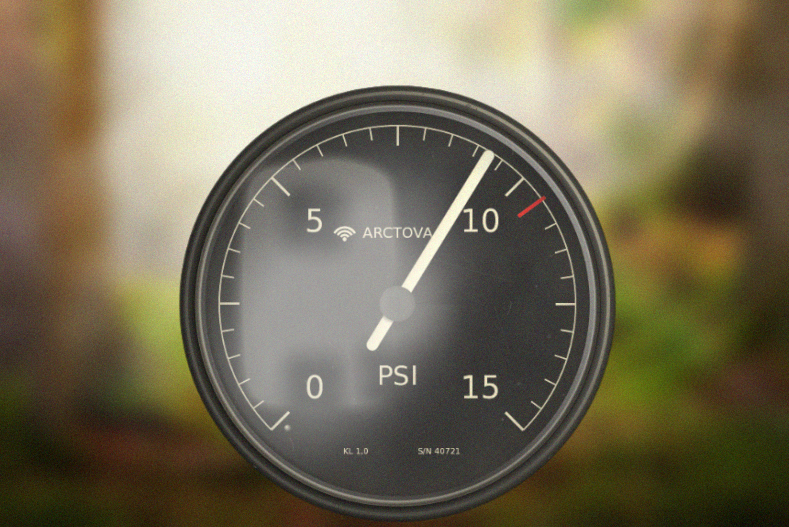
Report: value=9.25 unit=psi
